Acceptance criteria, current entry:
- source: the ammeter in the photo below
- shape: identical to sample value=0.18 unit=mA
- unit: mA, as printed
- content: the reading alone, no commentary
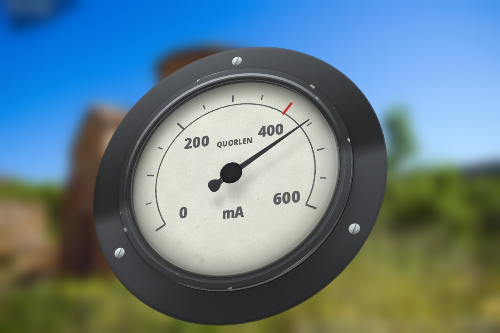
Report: value=450 unit=mA
